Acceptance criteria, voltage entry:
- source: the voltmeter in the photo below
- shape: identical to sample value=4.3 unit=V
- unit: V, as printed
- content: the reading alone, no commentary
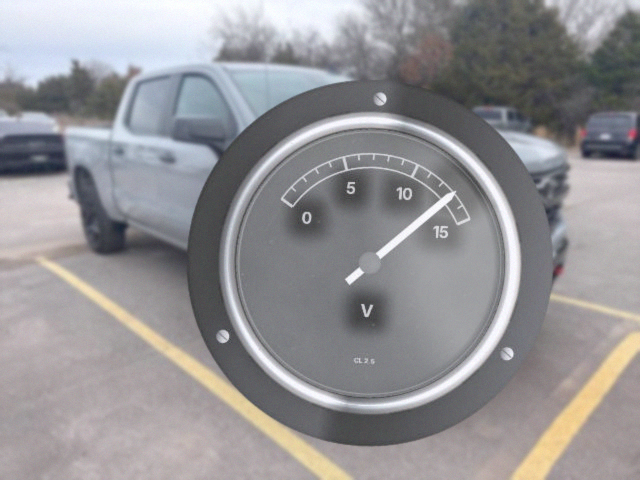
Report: value=13 unit=V
